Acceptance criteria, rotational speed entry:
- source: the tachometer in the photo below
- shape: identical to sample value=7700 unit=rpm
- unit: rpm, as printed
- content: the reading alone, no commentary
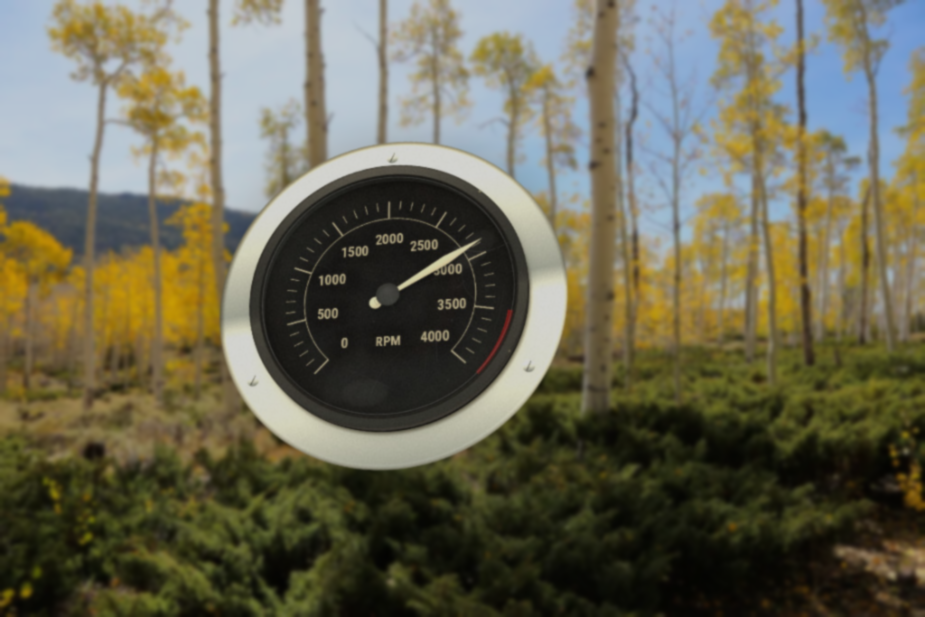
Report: value=2900 unit=rpm
